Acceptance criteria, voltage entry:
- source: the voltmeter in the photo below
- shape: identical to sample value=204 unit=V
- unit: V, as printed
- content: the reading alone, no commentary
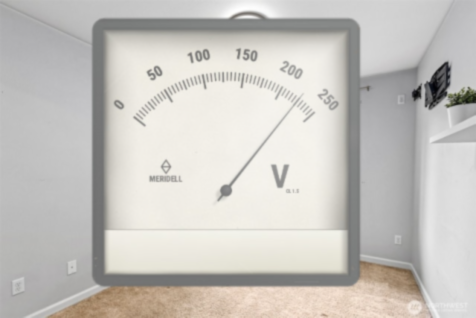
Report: value=225 unit=V
